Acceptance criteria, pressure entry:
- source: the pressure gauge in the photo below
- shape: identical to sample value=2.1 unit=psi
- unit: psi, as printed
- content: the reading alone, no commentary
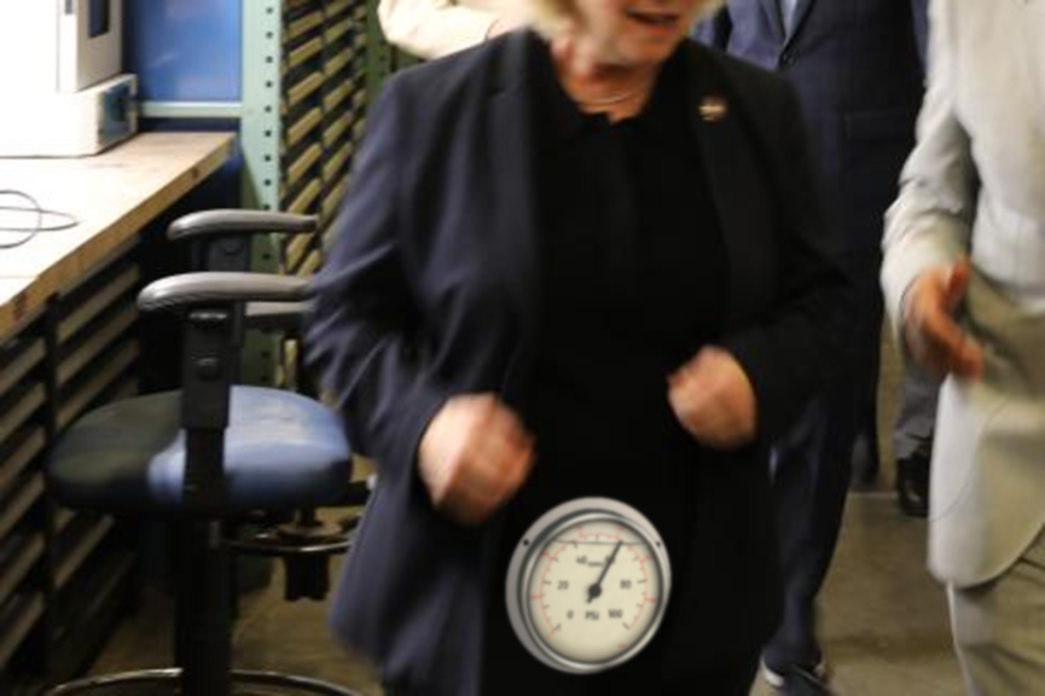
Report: value=60 unit=psi
